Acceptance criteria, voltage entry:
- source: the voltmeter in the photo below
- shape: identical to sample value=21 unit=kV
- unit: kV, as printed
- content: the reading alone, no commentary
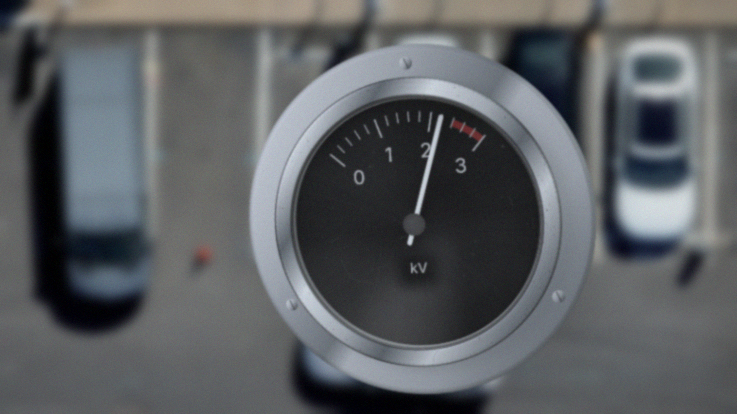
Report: value=2.2 unit=kV
